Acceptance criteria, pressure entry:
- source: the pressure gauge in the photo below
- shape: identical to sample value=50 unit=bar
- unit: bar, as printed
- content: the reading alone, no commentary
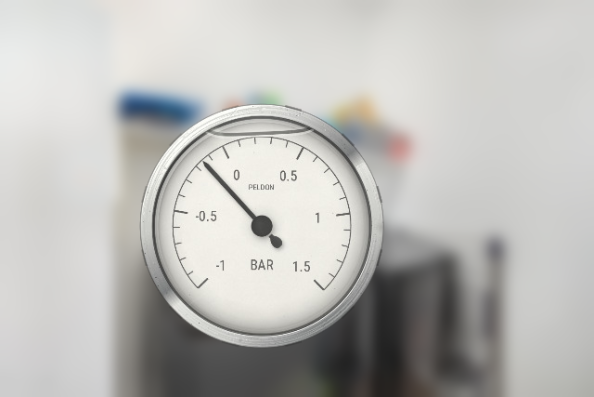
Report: value=-0.15 unit=bar
